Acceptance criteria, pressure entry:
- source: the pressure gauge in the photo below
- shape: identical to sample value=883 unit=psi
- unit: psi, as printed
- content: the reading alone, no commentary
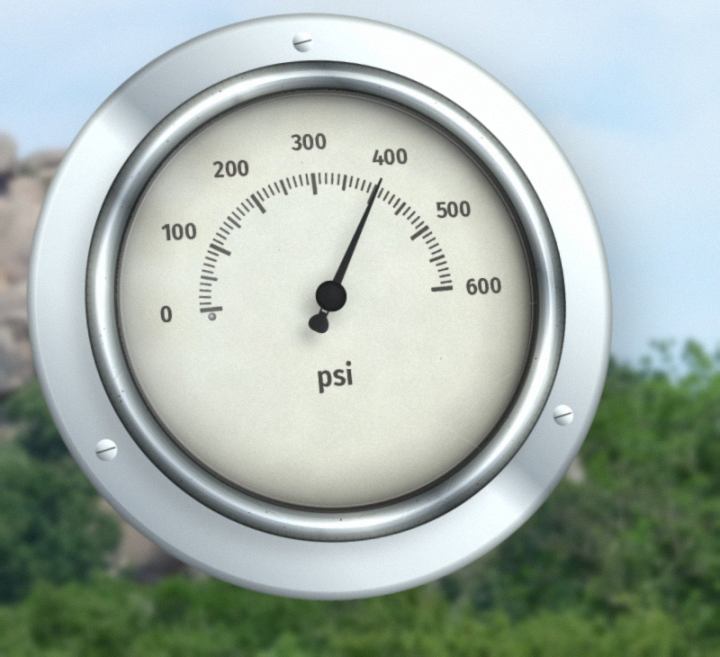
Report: value=400 unit=psi
